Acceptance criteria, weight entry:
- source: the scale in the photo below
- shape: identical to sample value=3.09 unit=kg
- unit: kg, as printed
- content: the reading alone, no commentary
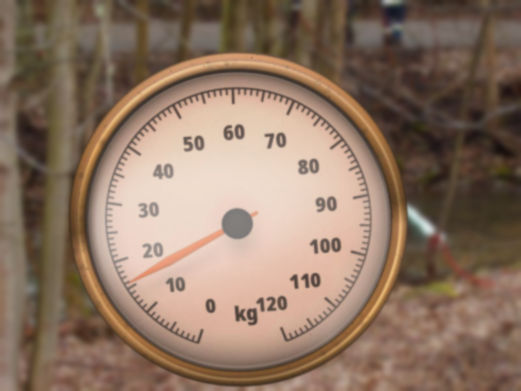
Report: value=16 unit=kg
